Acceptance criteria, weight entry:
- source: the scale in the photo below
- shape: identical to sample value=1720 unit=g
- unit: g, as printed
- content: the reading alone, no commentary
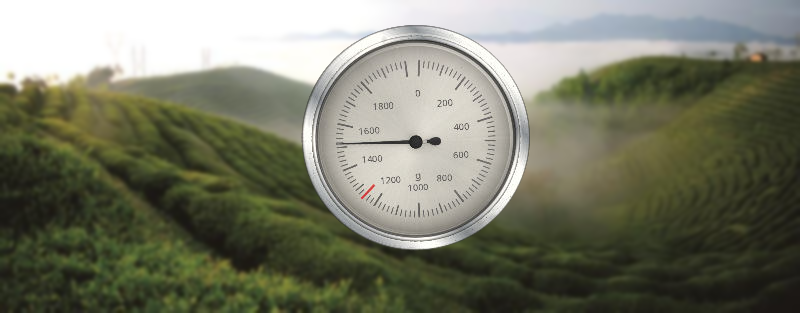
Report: value=1520 unit=g
